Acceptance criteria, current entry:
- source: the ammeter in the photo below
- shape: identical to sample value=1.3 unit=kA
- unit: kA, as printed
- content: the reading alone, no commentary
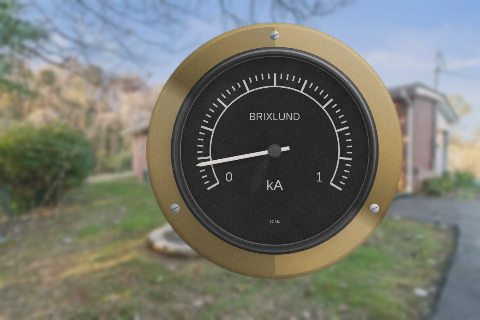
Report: value=0.08 unit=kA
